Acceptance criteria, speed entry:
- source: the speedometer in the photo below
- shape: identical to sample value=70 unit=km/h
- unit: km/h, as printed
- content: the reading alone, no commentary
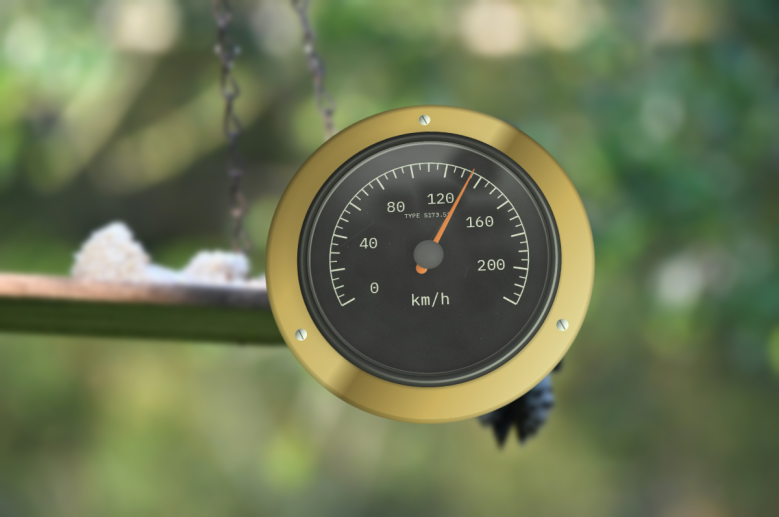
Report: value=135 unit=km/h
